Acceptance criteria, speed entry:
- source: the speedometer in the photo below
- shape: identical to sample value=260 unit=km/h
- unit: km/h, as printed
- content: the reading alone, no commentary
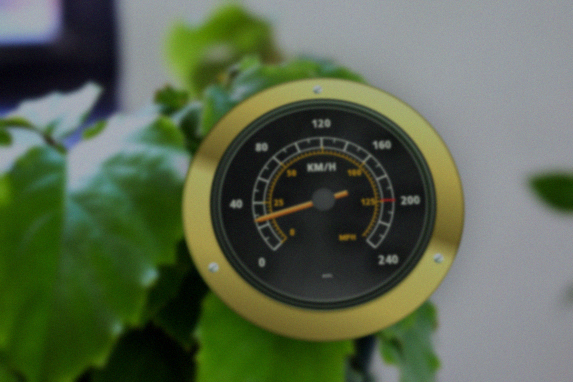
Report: value=25 unit=km/h
